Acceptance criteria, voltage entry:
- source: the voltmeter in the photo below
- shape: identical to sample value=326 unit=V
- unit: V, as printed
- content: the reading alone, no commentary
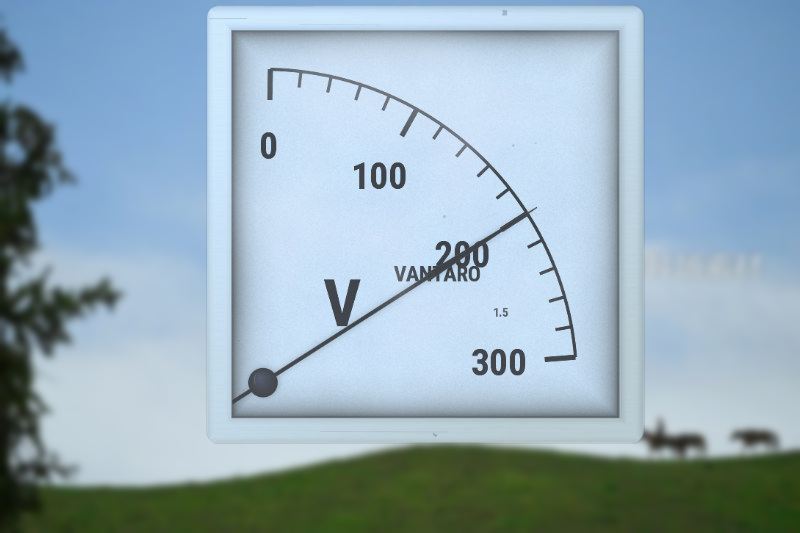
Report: value=200 unit=V
